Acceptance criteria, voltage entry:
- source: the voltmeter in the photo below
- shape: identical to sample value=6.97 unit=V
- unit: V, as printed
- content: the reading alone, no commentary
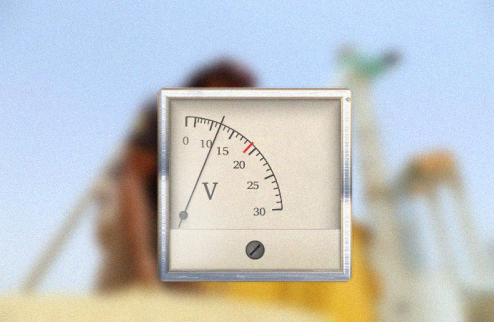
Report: value=12 unit=V
